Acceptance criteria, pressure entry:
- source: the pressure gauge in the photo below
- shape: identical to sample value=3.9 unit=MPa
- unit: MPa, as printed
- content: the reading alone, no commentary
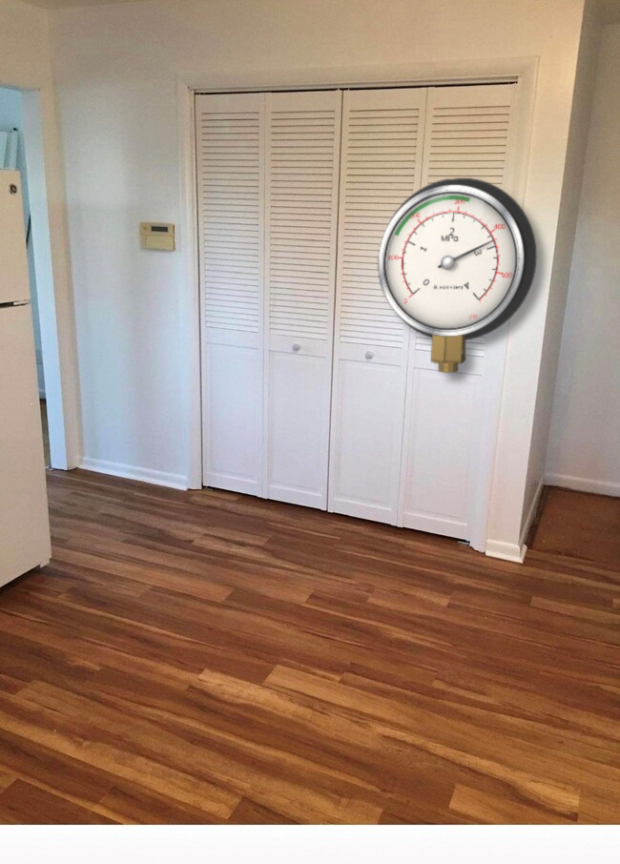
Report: value=2.9 unit=MPa
